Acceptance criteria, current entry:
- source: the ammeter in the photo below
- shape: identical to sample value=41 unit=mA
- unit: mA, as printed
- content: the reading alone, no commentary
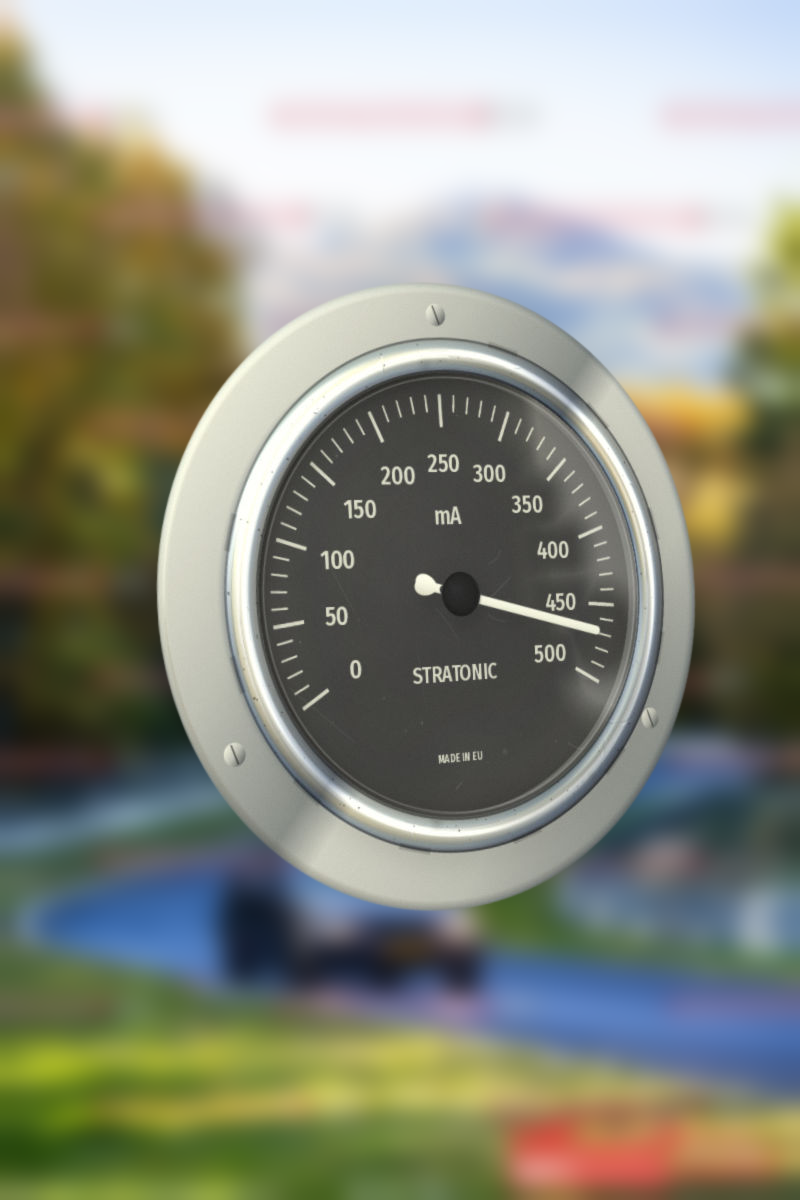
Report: value=470 unit=mA
